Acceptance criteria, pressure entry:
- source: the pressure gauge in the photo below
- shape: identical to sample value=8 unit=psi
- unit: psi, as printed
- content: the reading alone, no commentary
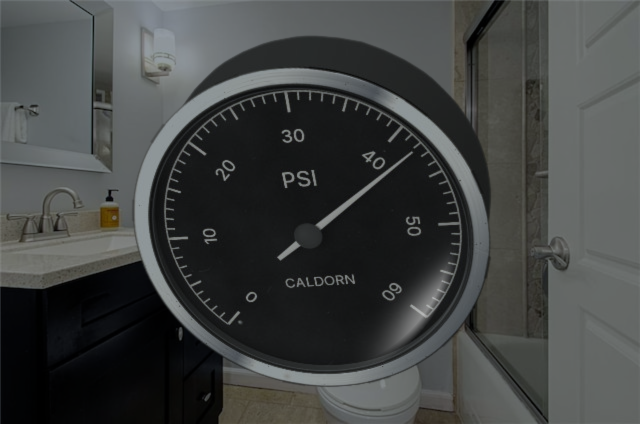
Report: value=42 unit=psi
